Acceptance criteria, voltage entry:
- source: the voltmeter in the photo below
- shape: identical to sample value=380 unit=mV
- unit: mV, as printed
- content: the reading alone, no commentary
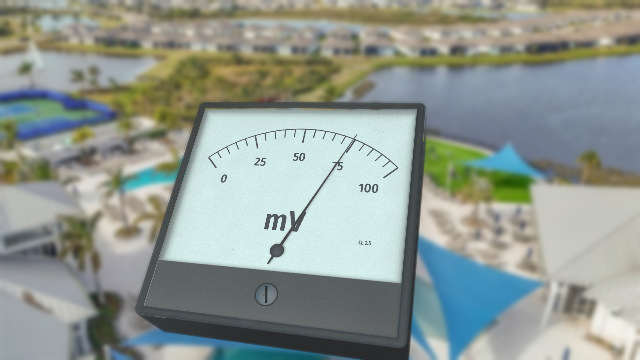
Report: value=75 unit=mV
